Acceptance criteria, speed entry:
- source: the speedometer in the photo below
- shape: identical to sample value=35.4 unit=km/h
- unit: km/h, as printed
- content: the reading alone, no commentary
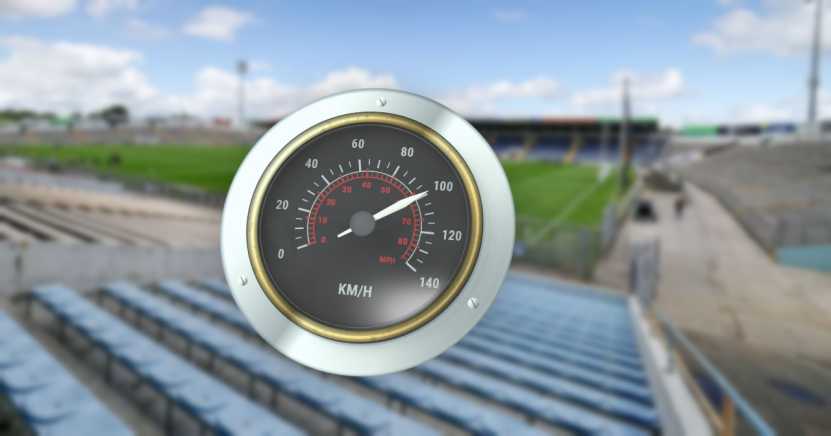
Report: value=100 unit=km/h
